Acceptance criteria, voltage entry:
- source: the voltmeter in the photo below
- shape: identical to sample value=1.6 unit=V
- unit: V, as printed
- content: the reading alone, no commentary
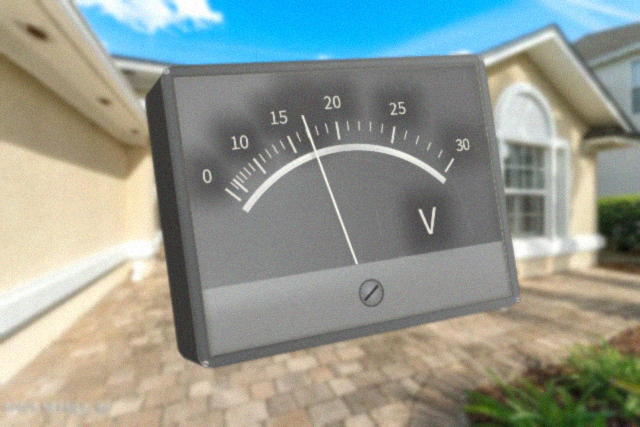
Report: value=17 unit=V
